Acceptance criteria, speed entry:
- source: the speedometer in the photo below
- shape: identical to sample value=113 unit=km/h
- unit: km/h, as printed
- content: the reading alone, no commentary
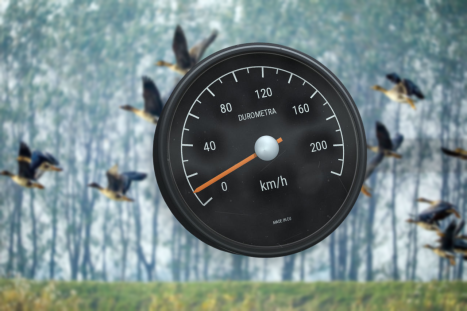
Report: value=10 unit=km/h
